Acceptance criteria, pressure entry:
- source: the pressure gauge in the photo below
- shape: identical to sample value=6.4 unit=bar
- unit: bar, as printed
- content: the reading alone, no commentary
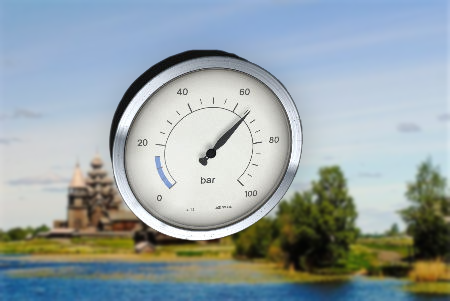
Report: value=65 unit=bar
